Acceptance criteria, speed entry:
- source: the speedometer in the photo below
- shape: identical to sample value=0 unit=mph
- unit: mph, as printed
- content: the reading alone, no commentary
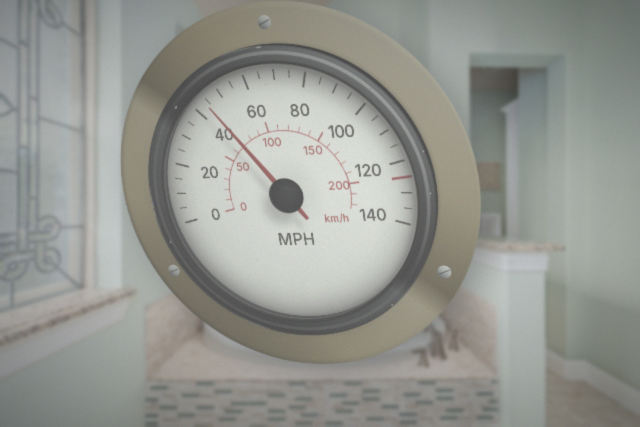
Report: value=45 unit=mph
